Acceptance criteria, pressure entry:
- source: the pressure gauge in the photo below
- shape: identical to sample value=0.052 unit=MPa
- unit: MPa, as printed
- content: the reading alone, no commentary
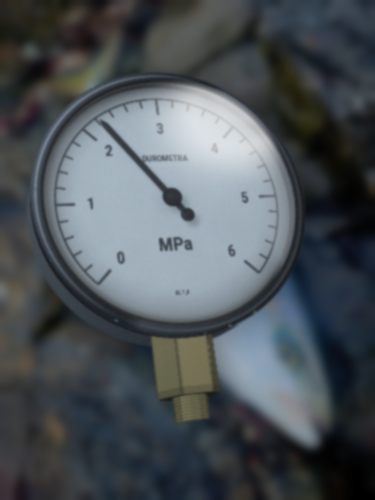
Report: value=2.2 unit=MPa
